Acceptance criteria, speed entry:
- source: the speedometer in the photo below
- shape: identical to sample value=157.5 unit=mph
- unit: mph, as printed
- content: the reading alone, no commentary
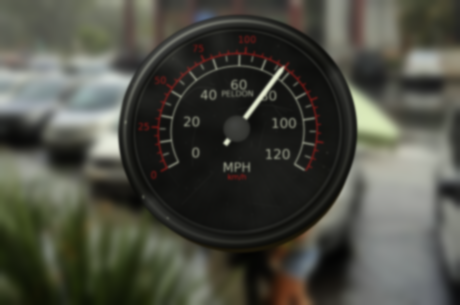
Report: value=77.5 unit=mph
